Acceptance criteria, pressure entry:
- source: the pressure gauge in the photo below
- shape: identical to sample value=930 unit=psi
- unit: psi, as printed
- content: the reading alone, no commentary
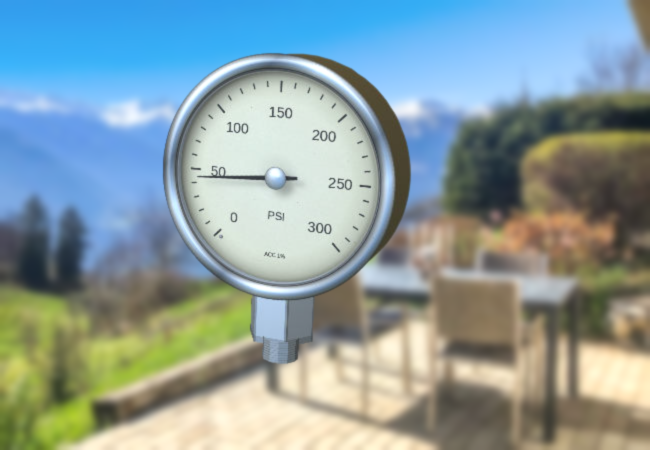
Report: value=45 unit=psi
